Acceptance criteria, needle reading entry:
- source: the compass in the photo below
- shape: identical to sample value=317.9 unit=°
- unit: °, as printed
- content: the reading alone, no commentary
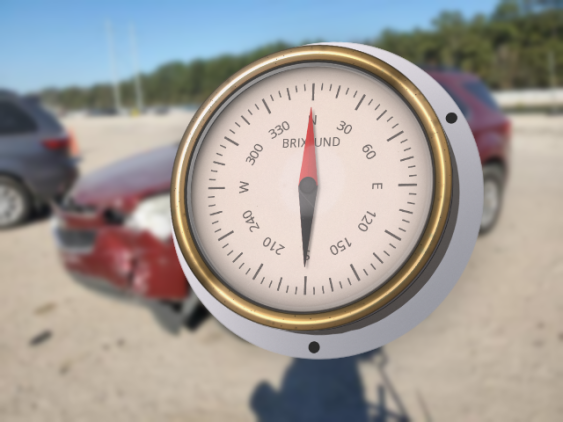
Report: value=0 unit=°
